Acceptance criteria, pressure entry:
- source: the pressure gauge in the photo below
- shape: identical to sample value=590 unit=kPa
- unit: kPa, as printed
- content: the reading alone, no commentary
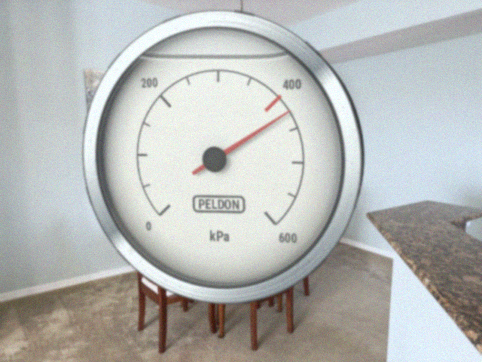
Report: value=425 unit=kPa
